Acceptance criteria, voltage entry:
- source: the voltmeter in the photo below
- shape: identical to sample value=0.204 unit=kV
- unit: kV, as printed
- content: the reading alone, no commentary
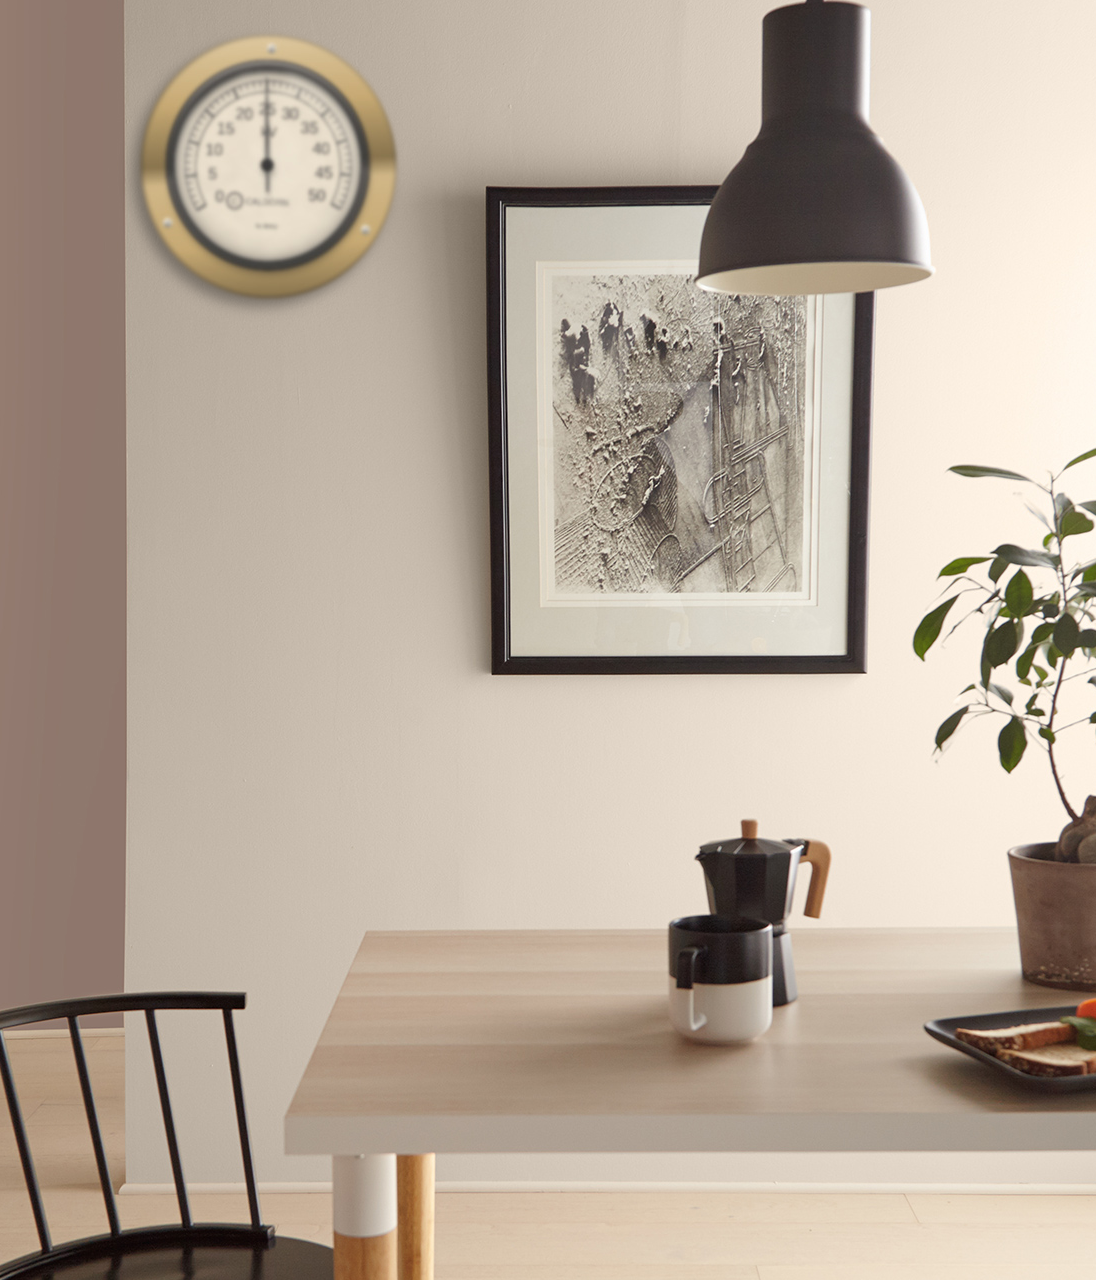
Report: value=25 unit=kV
